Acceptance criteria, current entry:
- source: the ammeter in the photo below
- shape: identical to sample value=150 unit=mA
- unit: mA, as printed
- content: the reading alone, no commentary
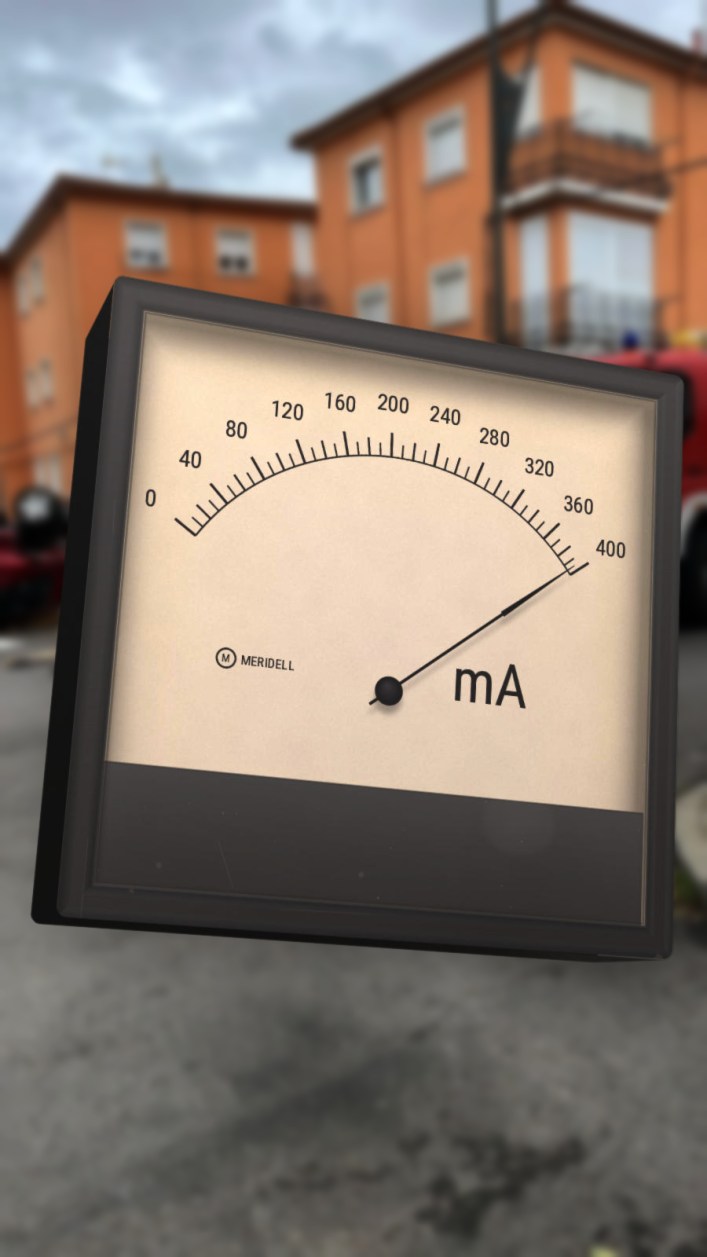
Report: value=395 unit=mA
